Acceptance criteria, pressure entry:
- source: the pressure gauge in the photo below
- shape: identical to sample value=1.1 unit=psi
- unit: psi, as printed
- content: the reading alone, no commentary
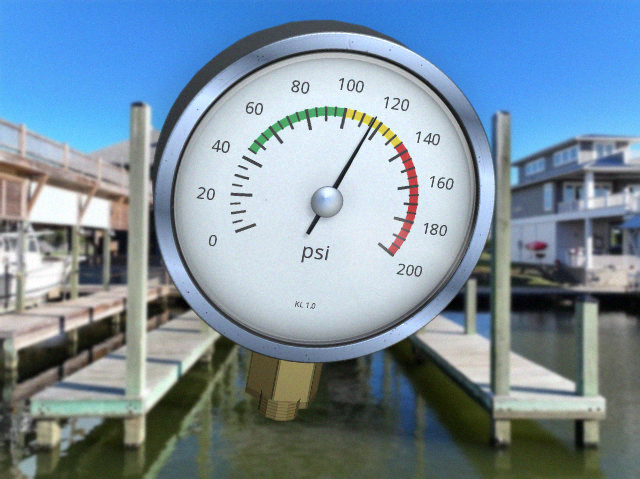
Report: value=115 unit=psi
